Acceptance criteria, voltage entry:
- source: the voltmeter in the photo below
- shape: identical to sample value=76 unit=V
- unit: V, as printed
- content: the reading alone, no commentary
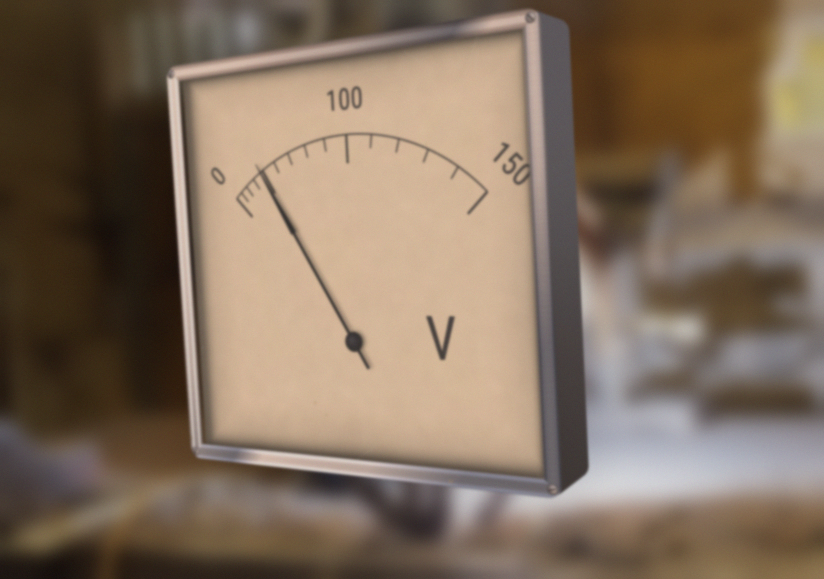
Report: value=50 unit=V
